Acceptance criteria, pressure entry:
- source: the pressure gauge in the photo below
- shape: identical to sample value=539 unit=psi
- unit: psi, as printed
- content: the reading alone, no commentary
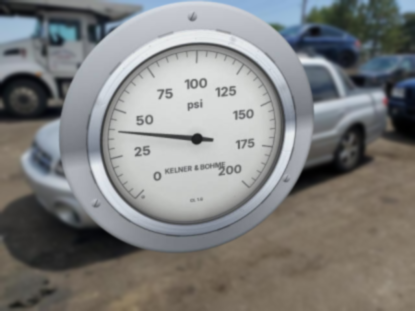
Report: value=40 unit=psi
